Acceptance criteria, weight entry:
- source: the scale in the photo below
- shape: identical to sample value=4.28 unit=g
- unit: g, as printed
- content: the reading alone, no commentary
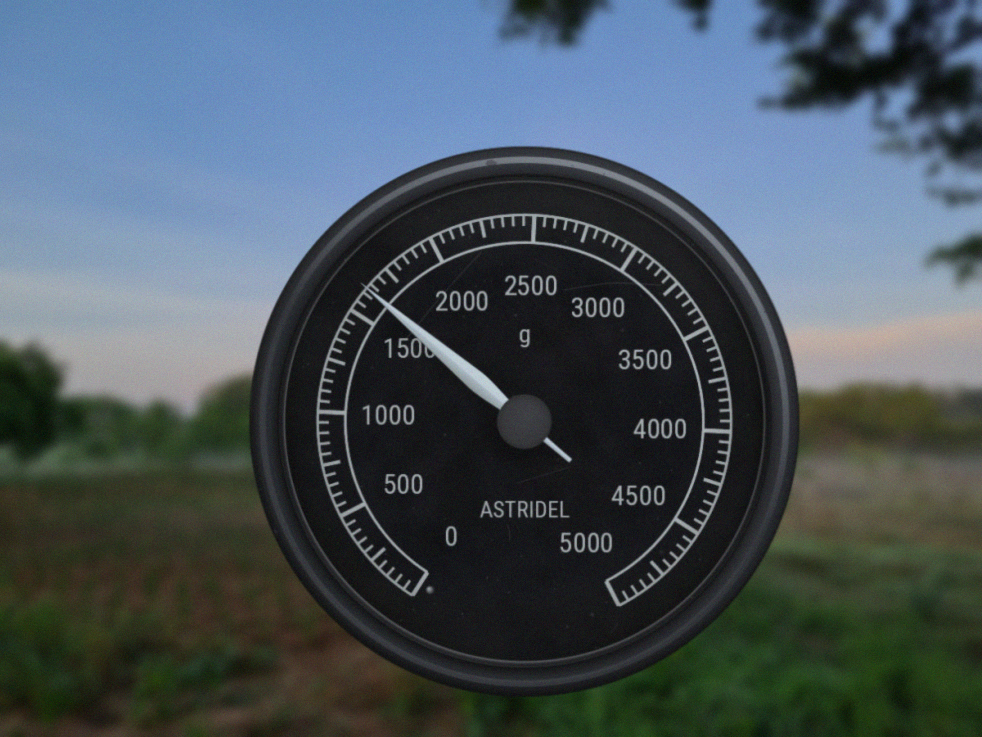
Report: value=1625 unit=g
